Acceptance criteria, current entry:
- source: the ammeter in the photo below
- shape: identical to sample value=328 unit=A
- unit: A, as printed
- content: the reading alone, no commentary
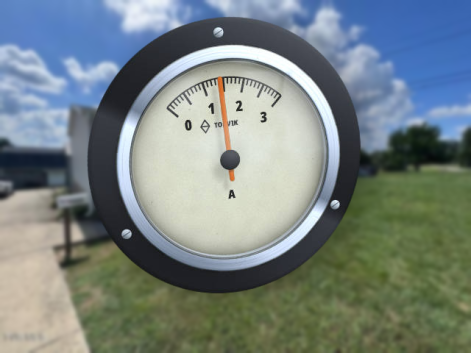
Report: value=1.4 unit=A
